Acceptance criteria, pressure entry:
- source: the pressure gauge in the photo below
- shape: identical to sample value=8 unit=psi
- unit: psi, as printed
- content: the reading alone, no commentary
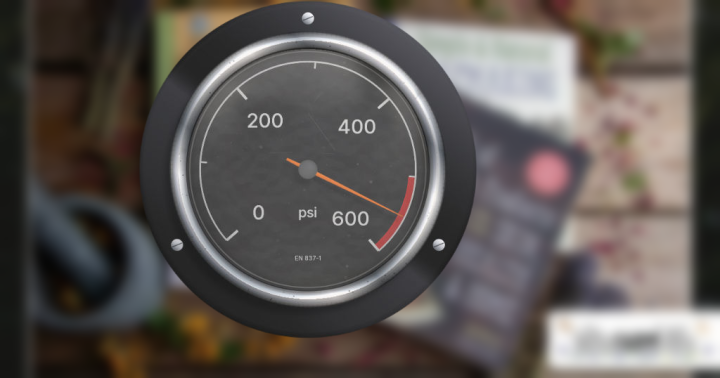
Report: value=550 unit=psi
